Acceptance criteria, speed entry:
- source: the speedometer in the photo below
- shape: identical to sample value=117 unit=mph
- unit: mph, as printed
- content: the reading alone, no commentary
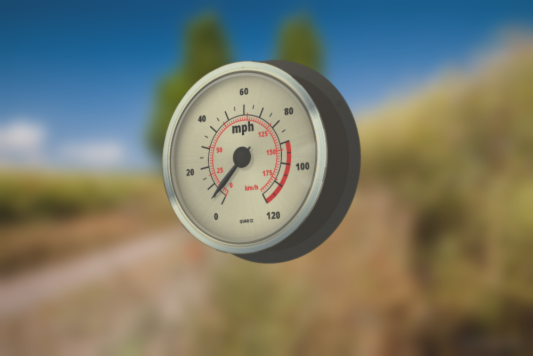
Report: value=5 unit=mph
